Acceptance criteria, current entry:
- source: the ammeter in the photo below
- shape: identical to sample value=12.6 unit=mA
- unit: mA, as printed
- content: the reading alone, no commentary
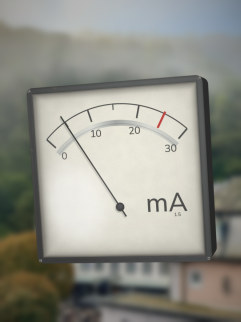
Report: value=5 unit=mA
